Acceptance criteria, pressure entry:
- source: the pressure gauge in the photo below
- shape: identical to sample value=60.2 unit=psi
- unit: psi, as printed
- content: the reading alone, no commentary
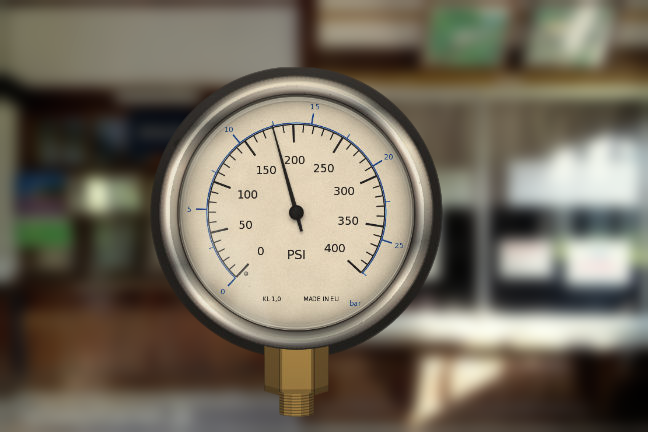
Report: value=180 unit=psi
